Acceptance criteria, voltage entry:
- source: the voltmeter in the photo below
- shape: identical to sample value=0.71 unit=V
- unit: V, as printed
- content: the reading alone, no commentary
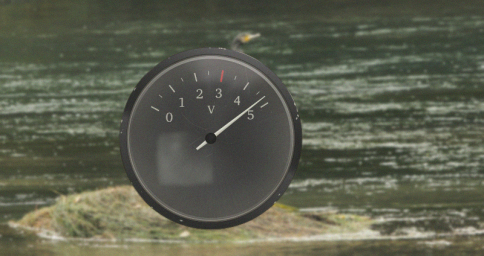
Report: value=4.75 unit=V
